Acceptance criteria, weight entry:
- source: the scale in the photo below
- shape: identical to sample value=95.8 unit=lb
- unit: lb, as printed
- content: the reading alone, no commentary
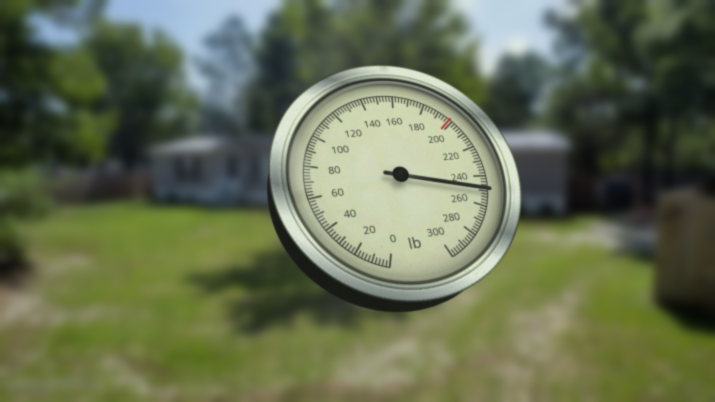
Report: value=250 unit=lb
